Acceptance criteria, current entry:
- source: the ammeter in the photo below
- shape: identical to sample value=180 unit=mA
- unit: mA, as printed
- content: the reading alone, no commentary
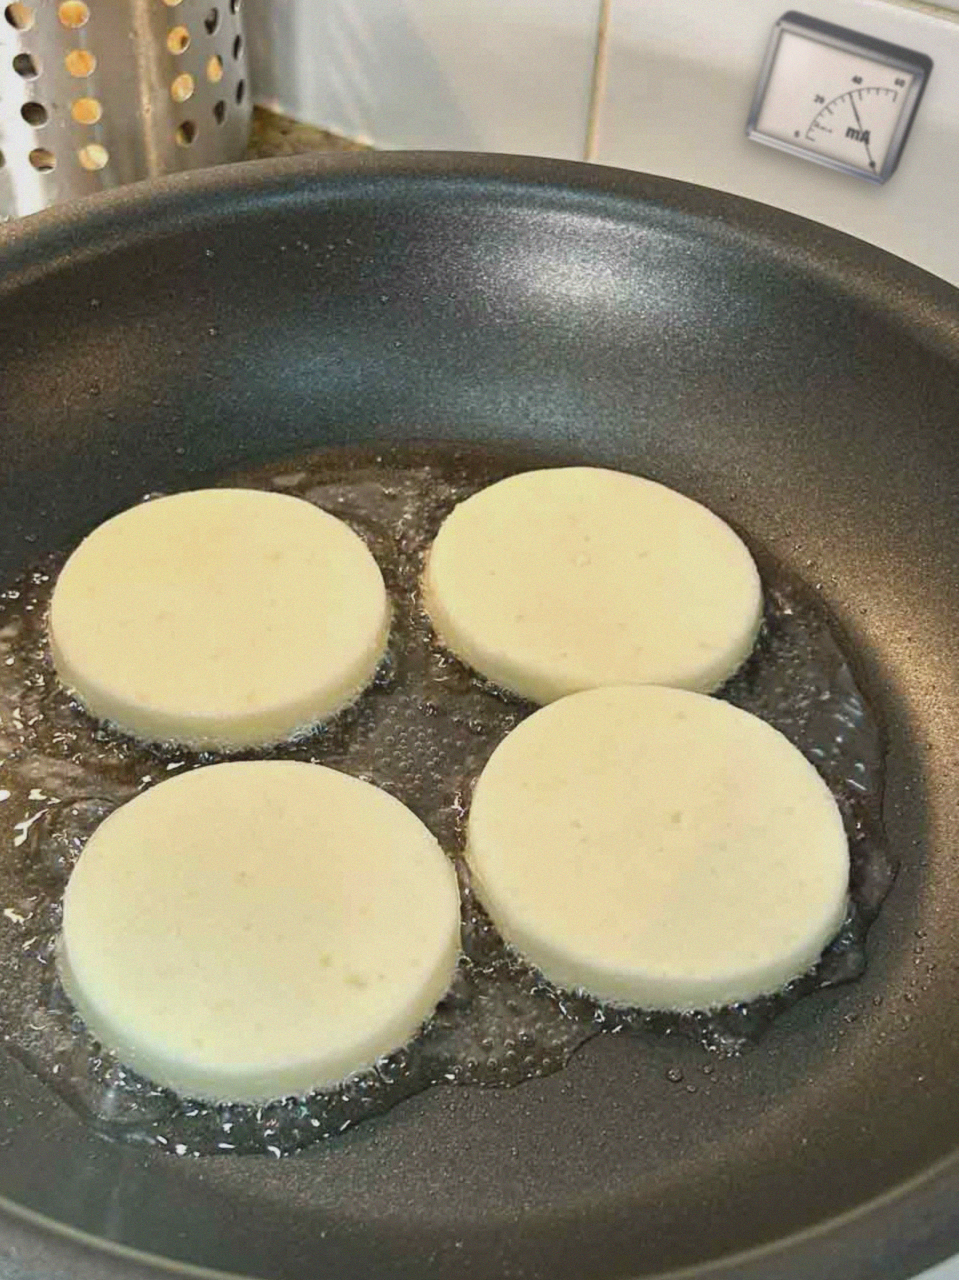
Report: value=35 unit=mA
